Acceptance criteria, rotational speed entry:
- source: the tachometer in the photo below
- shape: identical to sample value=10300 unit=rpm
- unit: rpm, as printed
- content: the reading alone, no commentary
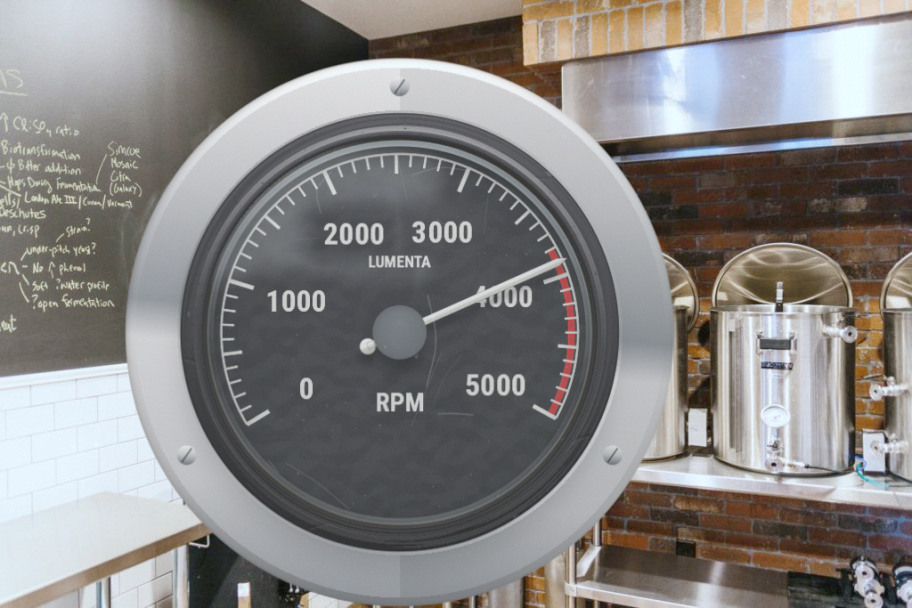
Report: value=3900 unit=rpm
